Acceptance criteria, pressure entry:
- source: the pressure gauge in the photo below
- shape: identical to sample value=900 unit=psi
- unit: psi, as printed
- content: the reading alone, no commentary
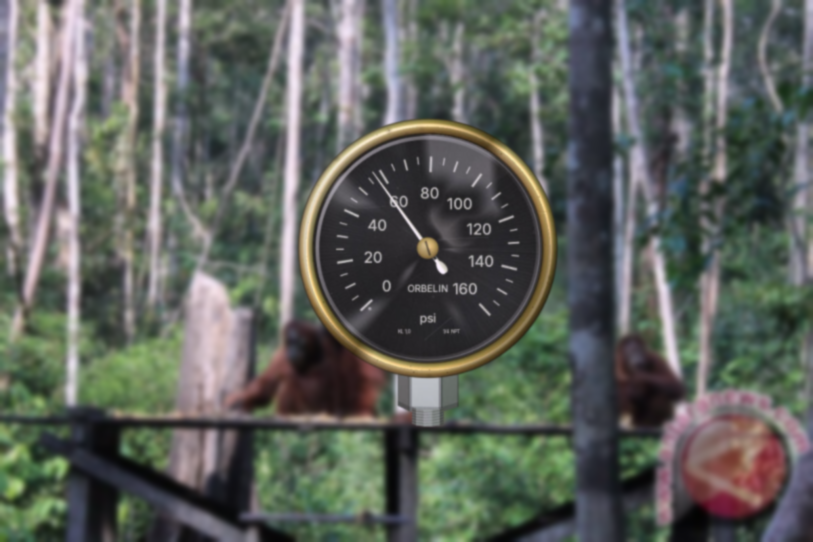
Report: value=57.5 unit=psi
